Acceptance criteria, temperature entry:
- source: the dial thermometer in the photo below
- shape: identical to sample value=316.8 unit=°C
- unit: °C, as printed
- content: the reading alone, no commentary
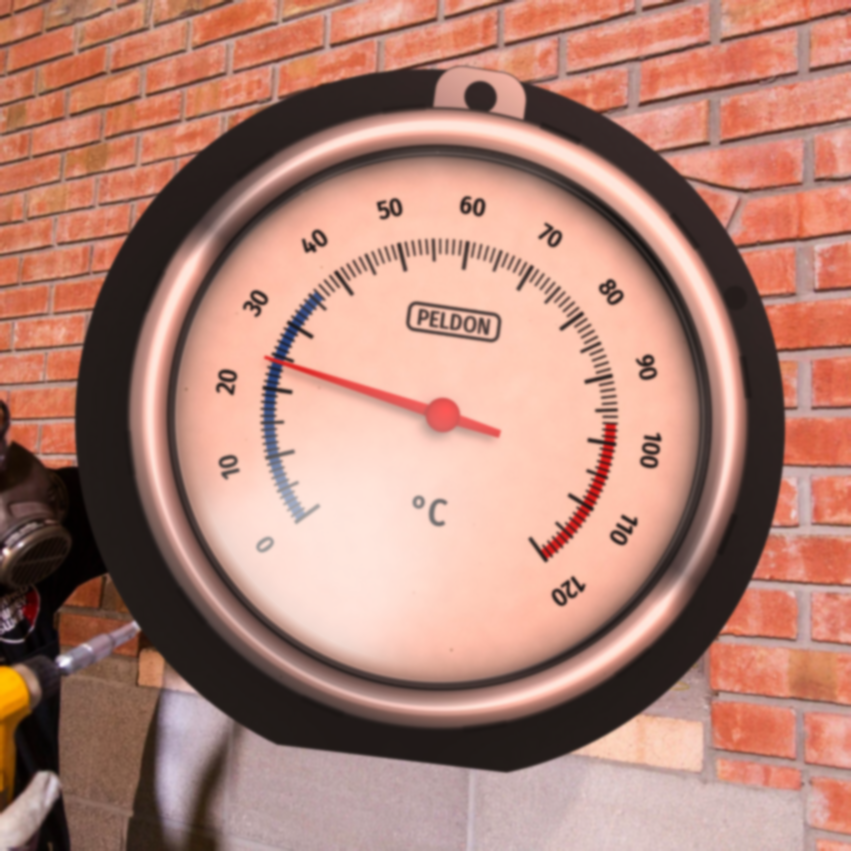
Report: value=24 unit=°C
